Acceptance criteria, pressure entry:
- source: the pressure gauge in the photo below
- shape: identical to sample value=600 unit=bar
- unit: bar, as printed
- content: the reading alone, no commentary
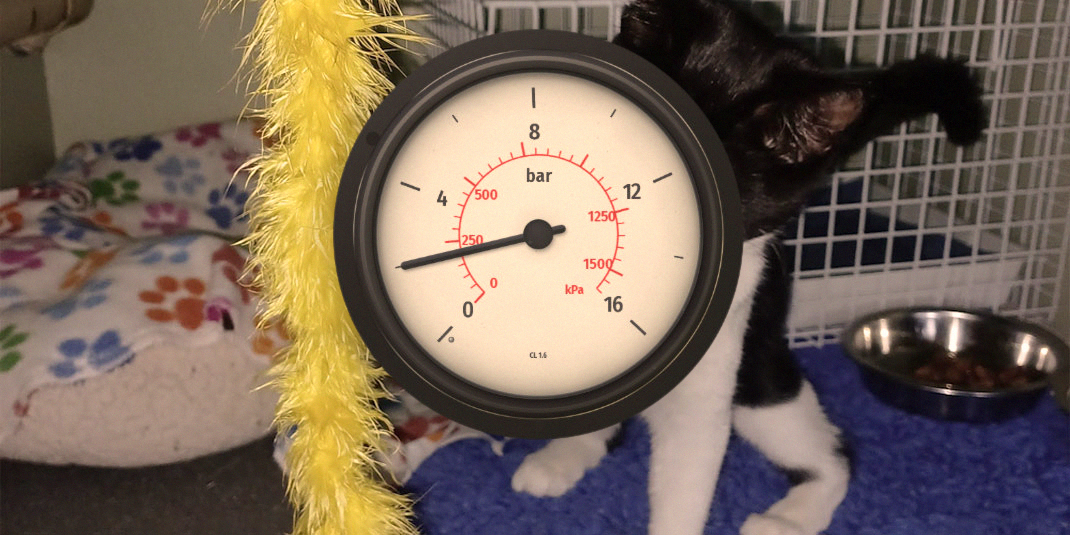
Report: value=2 unit=bar
